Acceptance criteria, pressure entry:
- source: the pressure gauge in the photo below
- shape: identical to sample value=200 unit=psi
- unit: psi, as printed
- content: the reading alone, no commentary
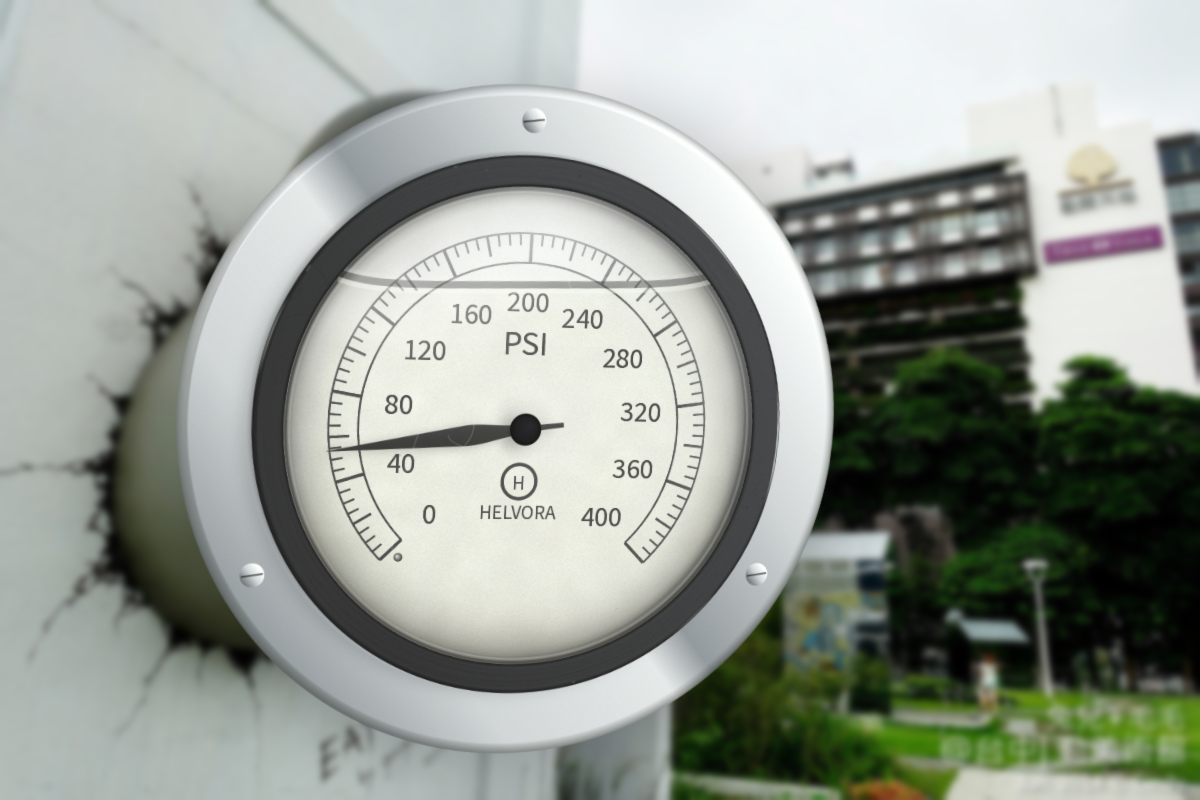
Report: value=55 unit=psi
